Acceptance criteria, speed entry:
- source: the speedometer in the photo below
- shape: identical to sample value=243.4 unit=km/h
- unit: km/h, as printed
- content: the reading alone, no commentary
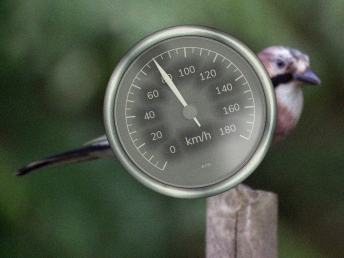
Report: value=80 unit=km/h
